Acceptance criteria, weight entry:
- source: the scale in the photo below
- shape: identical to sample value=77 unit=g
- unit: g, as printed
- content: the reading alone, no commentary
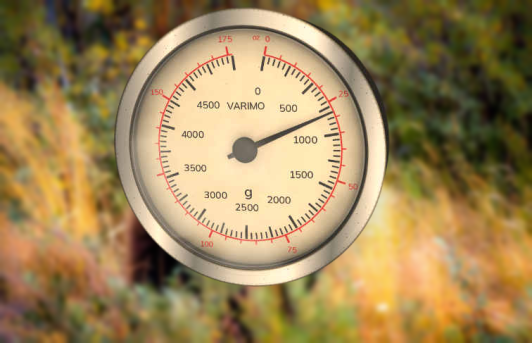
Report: value=800 unit=g
